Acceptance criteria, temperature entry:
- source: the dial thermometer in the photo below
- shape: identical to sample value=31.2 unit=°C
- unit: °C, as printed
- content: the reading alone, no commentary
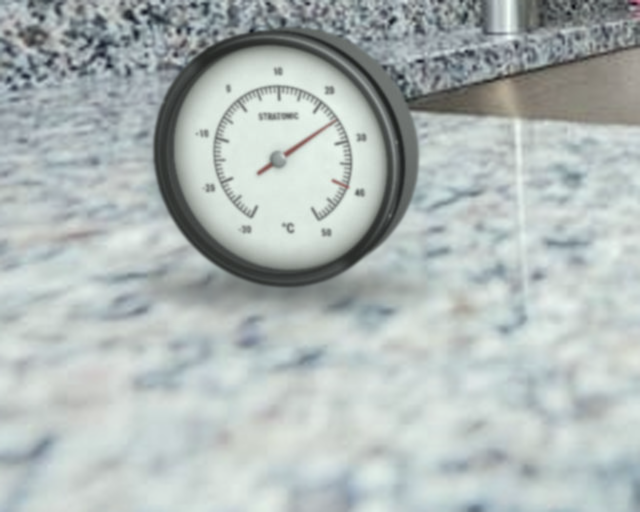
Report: value=25 unit=°C
